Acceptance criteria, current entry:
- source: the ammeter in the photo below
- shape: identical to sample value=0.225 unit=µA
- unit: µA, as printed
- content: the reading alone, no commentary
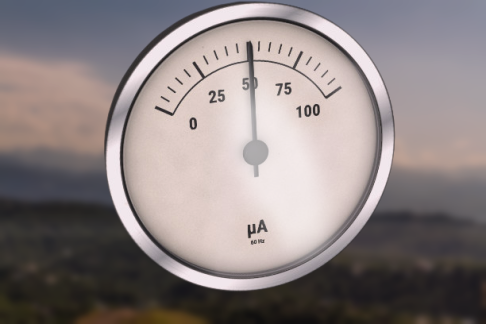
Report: value=50 unit=µA
